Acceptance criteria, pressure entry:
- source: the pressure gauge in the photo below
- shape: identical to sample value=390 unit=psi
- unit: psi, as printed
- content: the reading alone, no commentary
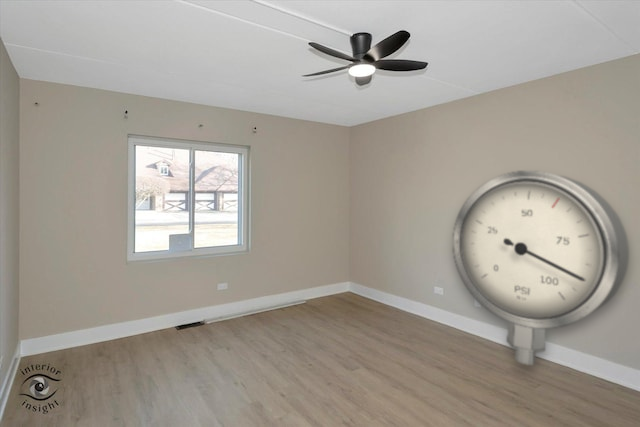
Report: value=90 unit=psi
